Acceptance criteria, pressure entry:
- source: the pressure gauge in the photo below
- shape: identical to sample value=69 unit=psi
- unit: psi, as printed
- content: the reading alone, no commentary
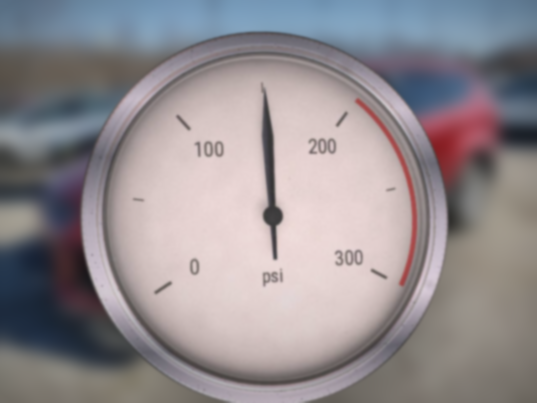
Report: value=150 unit=psi
